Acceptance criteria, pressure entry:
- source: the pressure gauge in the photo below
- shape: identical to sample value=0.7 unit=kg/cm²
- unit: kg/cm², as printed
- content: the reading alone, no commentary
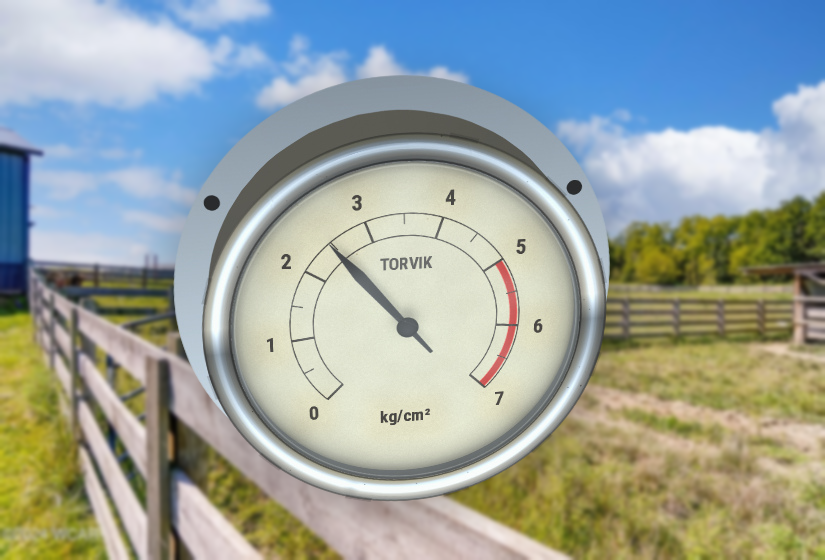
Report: value=2.5 unit=kg/cm²
